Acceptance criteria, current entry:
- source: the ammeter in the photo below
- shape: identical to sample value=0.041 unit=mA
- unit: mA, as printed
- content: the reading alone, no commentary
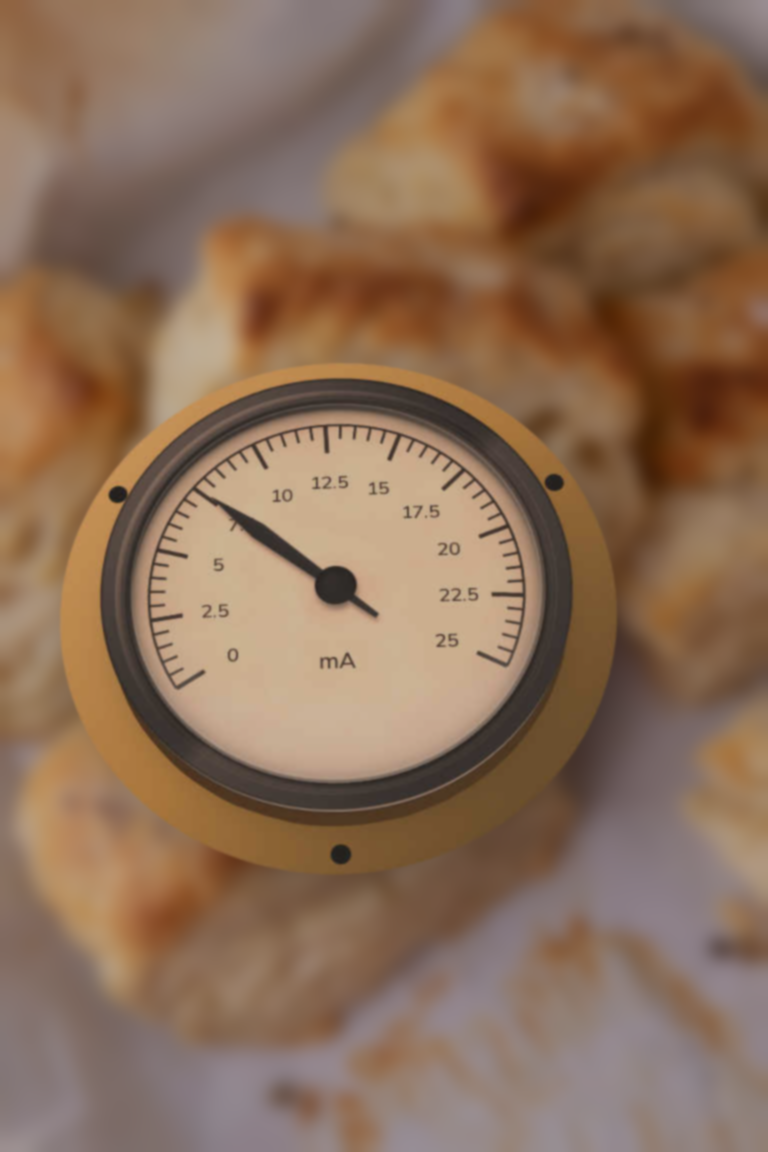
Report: value=7.5 unit=mA
